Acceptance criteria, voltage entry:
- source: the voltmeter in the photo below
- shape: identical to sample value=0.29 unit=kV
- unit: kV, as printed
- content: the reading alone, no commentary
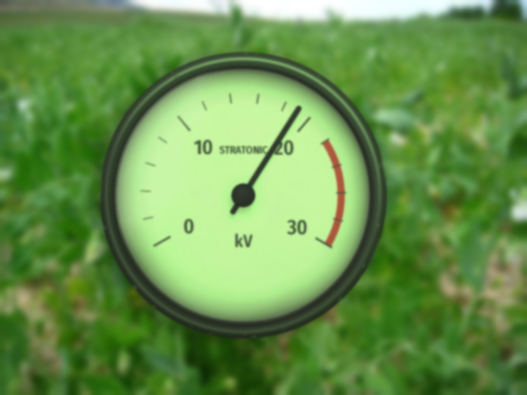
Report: value=19 unit=kV
